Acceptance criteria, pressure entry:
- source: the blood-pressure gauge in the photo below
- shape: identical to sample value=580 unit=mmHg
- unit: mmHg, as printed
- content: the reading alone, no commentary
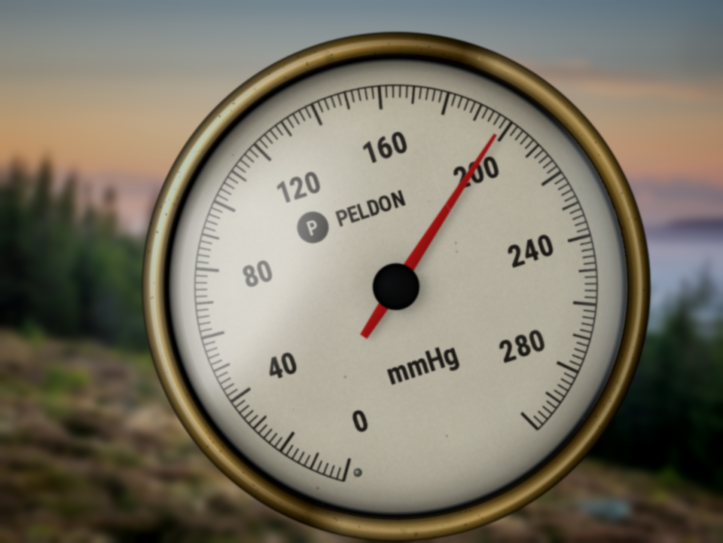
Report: value=198 unit=mmHg
